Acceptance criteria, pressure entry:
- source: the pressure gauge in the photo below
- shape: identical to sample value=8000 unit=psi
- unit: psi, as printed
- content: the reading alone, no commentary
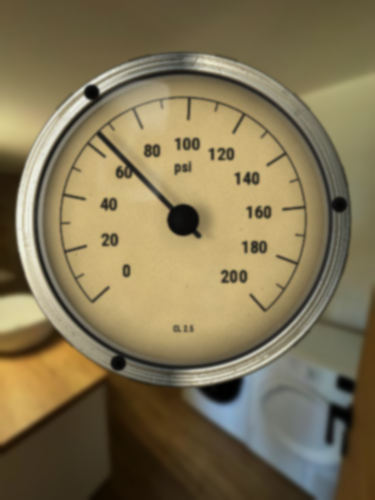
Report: value=65 unit=psi
